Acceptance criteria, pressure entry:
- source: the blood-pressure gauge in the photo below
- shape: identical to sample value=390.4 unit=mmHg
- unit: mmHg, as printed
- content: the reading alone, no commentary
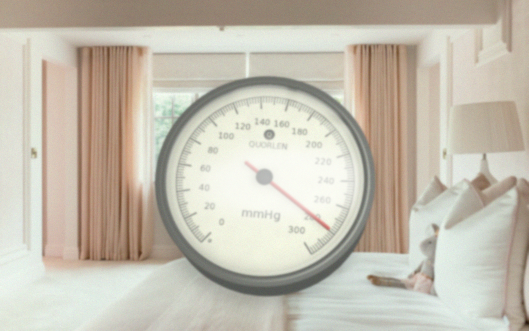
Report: value=280 unit=mmHg
